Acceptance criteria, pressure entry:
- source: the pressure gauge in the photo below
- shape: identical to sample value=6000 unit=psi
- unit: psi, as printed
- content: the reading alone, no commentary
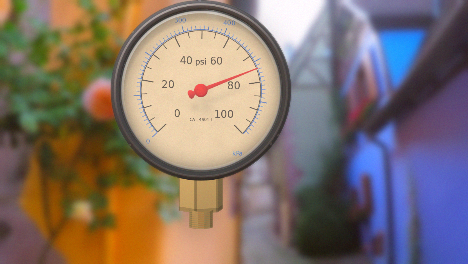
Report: value=75 unit=psi
